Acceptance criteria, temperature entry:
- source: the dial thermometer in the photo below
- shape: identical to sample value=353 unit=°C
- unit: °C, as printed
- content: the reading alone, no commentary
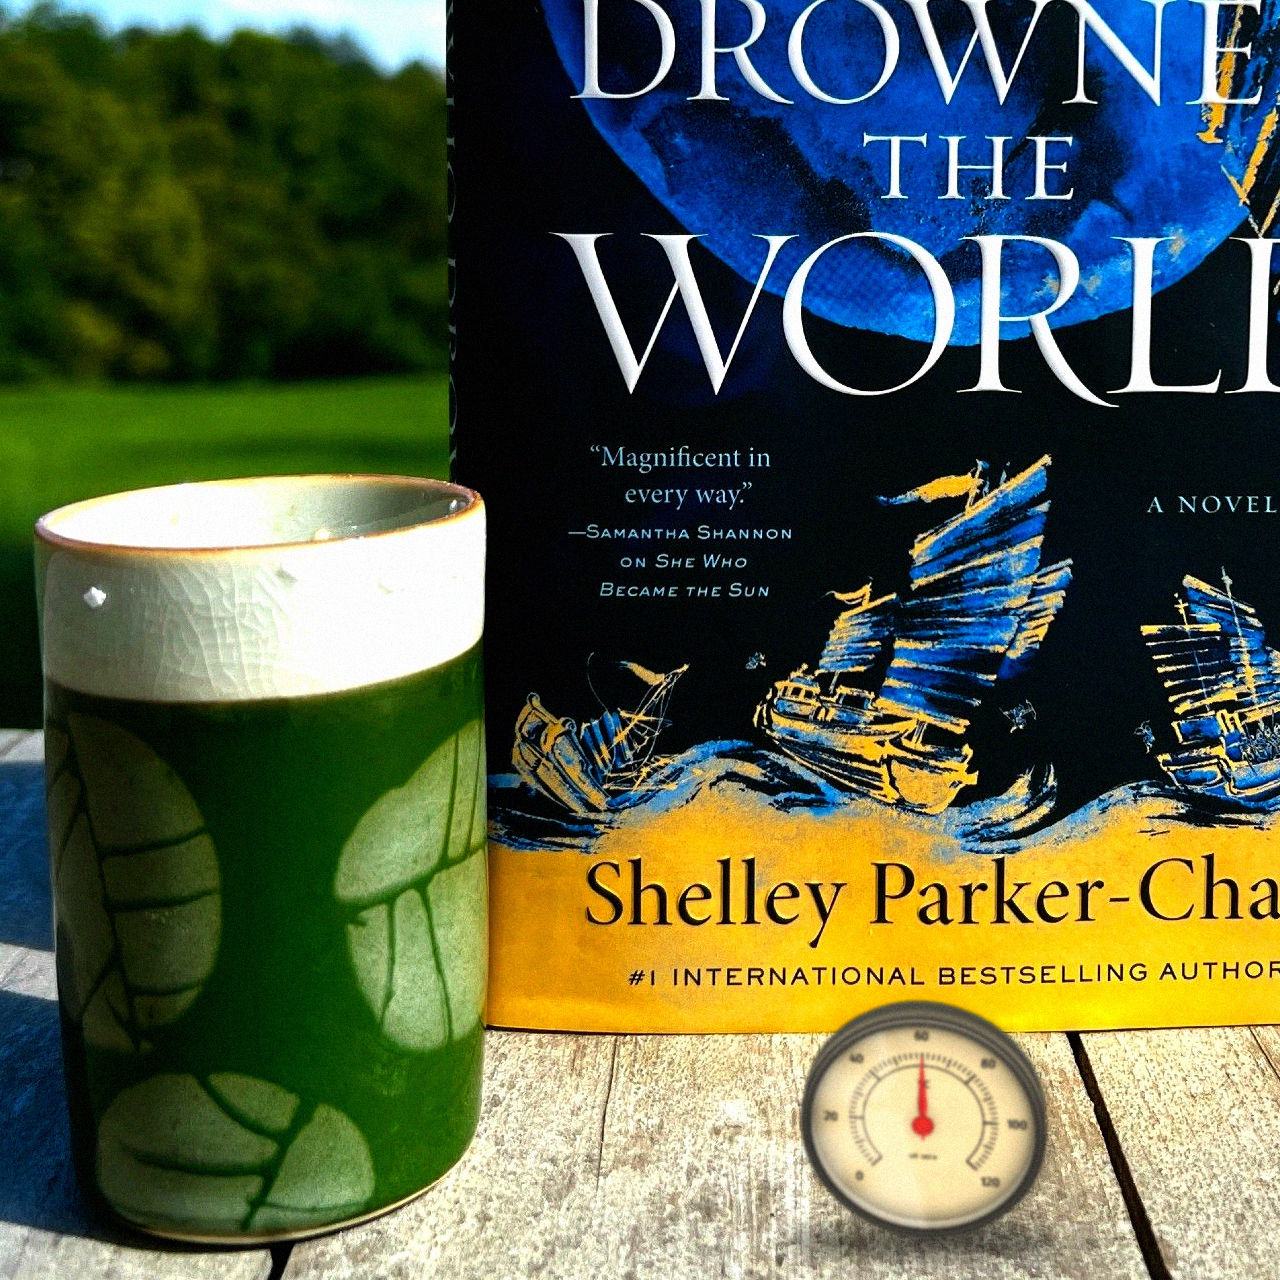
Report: value=60 unit=°C
